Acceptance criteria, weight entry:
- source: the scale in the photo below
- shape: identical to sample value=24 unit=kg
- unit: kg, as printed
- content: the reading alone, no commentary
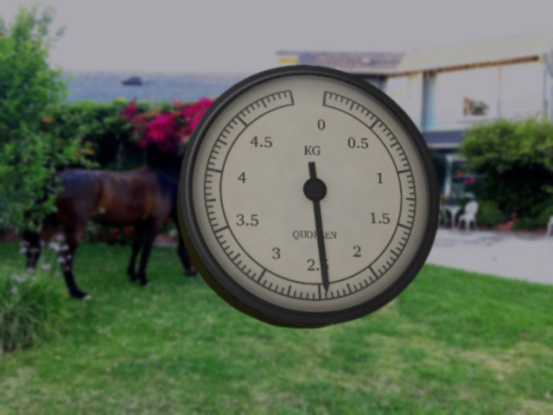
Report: value=2.45 unit=kg
